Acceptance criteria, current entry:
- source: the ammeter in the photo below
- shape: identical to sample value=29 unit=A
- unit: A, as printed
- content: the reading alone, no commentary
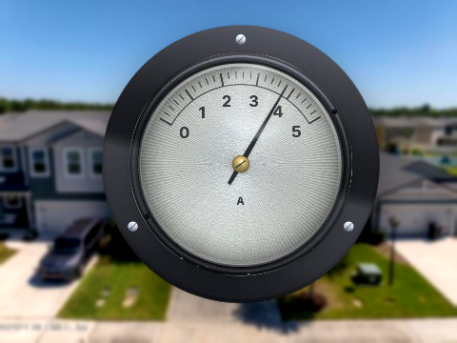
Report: value=3.8 unit=A
